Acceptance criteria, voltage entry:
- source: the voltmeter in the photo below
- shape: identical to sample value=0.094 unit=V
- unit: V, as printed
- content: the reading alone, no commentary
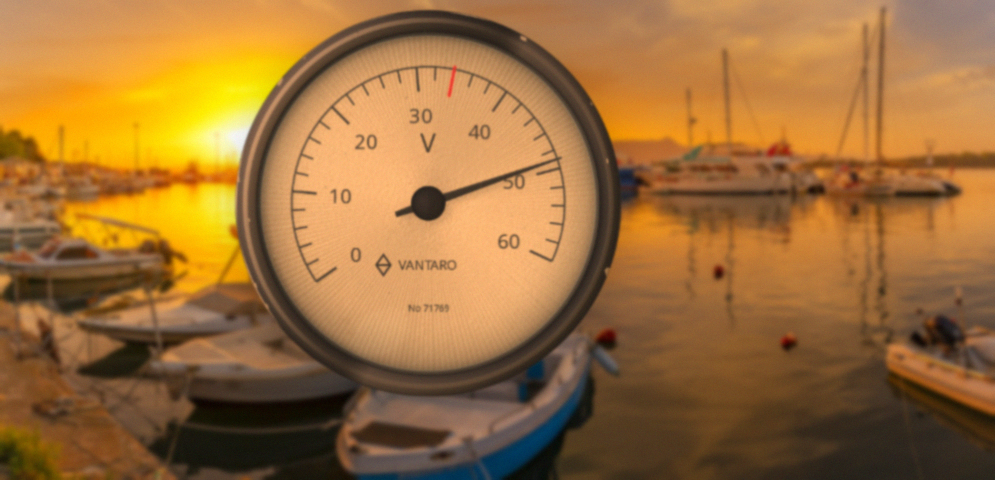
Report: value=49 unit=V
